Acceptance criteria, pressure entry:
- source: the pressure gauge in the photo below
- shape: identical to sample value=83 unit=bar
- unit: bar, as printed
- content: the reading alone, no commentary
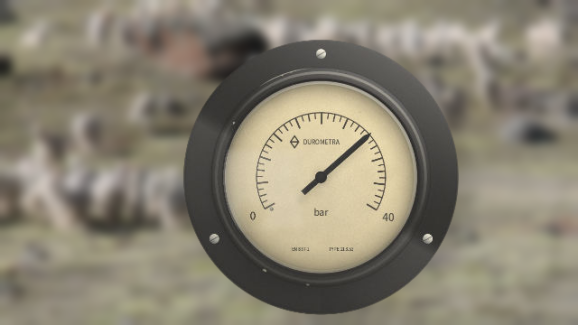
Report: value=28 unit=bar
